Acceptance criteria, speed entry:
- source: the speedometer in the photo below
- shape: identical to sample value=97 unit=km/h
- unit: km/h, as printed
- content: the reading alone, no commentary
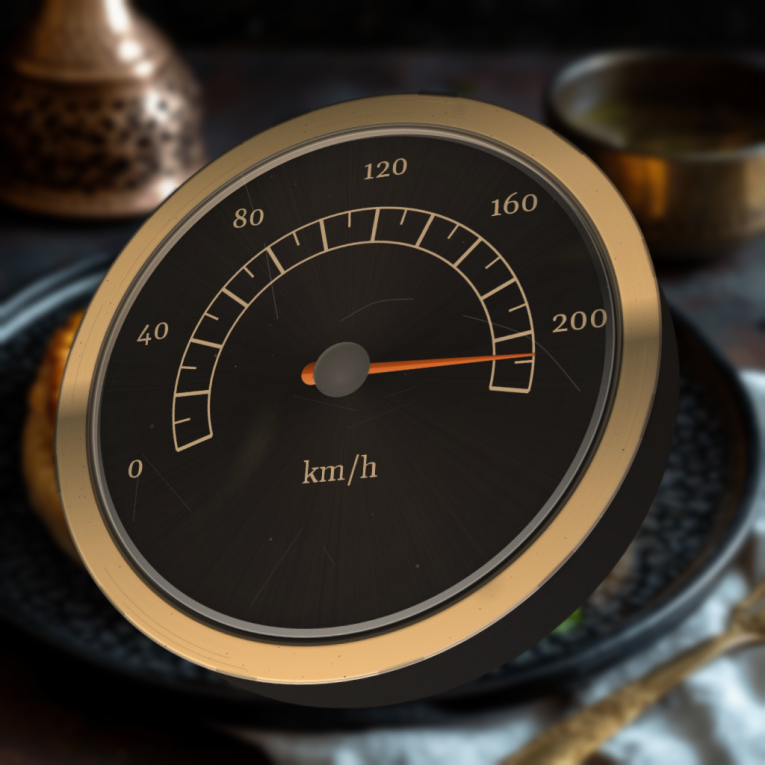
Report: value=210 unit=km/h
